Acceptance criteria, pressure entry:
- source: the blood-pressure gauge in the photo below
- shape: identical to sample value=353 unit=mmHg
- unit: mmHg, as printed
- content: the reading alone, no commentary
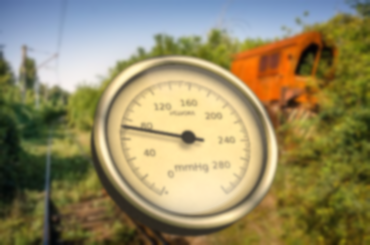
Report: value=70 unit=mmHg
